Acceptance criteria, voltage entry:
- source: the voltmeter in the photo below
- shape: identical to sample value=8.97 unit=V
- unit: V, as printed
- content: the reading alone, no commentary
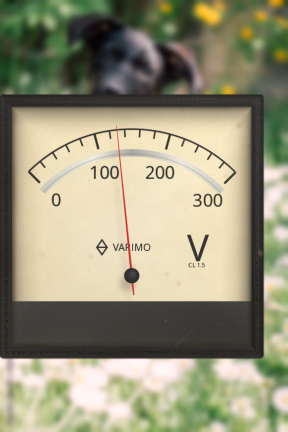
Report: value=130 unit=V
